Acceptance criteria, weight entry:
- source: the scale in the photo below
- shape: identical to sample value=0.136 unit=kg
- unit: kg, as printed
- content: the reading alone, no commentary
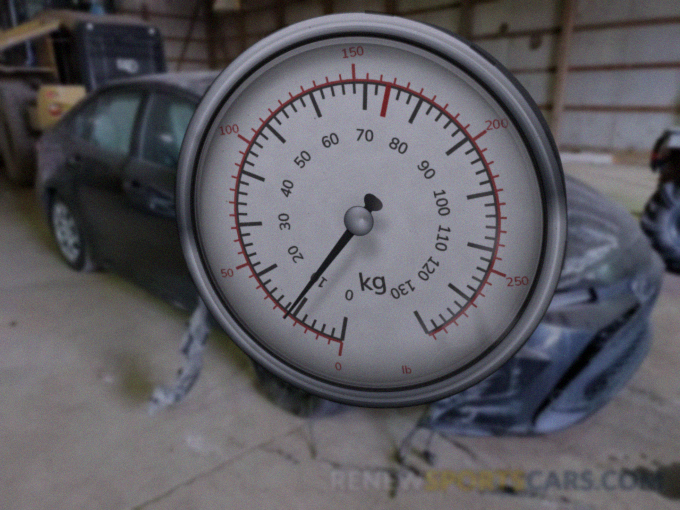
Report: value=11 unit=kg
